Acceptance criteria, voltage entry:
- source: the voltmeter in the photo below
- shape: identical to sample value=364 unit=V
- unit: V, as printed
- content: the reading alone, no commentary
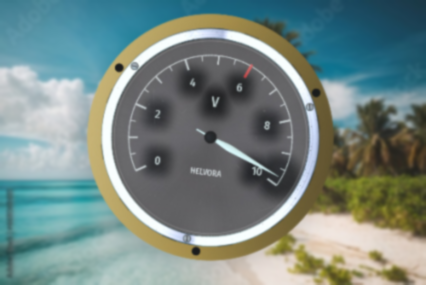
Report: value=9.75 unit=V
